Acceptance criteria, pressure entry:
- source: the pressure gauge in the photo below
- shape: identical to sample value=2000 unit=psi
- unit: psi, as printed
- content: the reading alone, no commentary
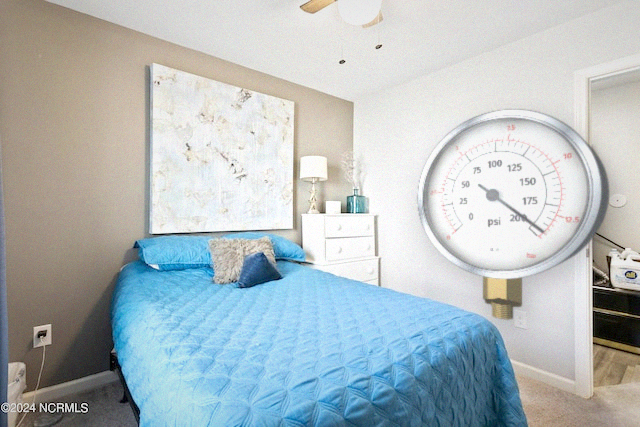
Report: value=195 unit=psi
